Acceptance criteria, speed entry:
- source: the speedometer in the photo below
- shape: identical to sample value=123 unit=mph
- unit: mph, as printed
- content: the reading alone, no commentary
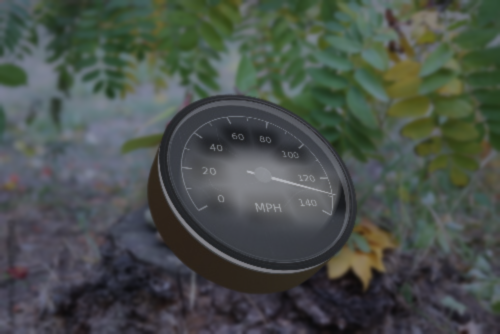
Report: value=130 unit=mph
